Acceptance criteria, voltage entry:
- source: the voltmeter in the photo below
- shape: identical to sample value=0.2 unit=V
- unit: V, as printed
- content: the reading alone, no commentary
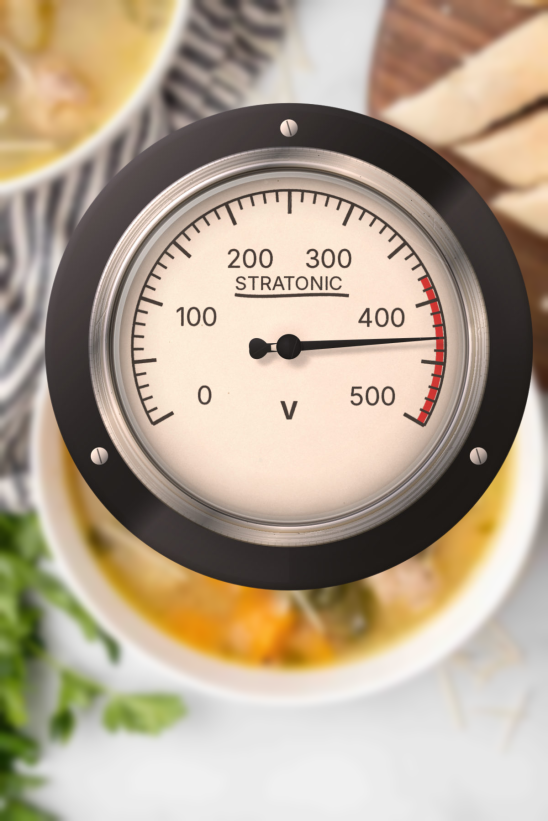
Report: value=430 unit=V
